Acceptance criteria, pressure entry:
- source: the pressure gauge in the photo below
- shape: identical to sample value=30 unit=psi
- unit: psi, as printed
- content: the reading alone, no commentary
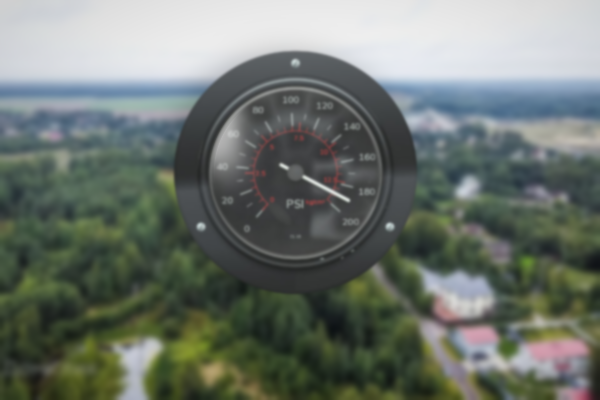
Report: value=190 unit=psi
